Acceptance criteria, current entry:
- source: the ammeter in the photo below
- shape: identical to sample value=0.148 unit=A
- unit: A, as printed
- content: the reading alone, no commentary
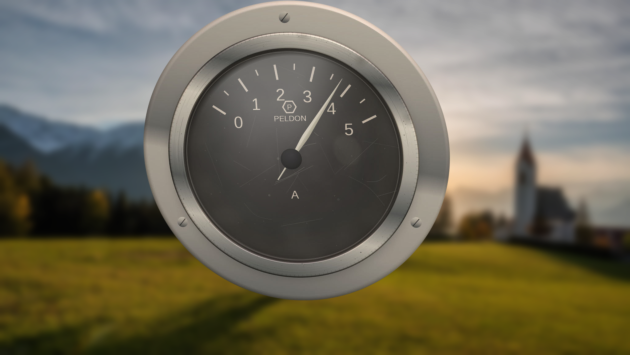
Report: value=3.75 unit=A
